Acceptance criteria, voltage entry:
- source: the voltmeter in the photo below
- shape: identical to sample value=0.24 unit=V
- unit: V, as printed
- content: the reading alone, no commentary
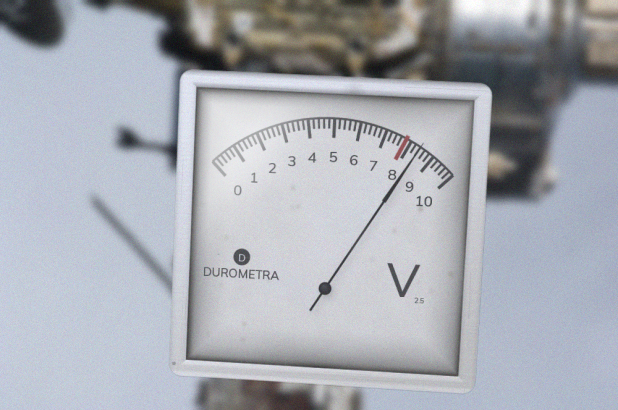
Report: value=8.4 unit=V
